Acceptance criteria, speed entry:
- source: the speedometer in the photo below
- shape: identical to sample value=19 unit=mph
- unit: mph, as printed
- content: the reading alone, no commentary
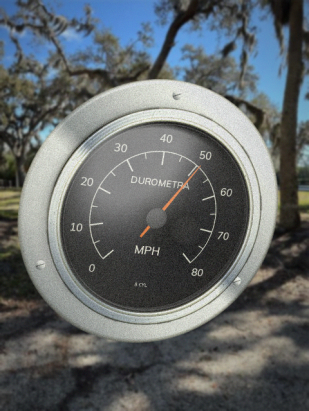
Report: value=50 unit=mph
